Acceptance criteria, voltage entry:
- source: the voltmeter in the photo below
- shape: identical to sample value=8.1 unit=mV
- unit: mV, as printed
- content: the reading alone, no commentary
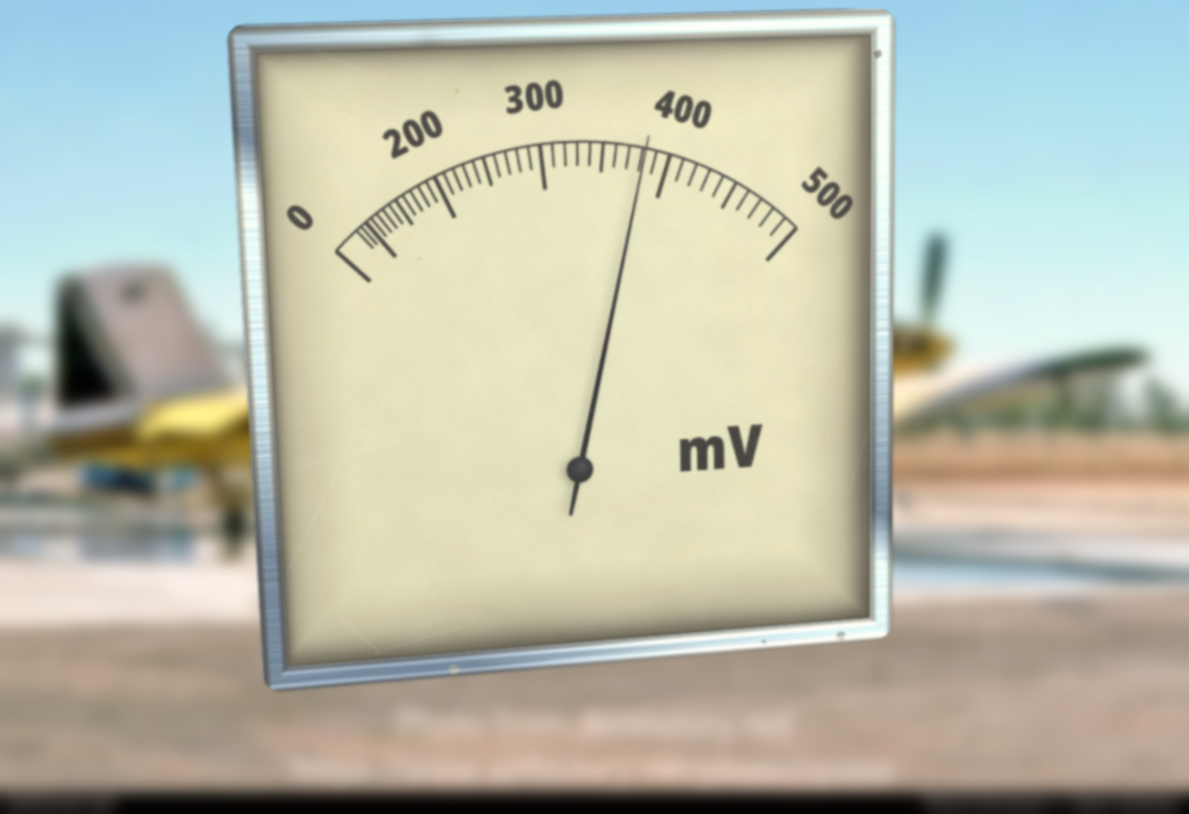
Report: value=380 unit=mV
